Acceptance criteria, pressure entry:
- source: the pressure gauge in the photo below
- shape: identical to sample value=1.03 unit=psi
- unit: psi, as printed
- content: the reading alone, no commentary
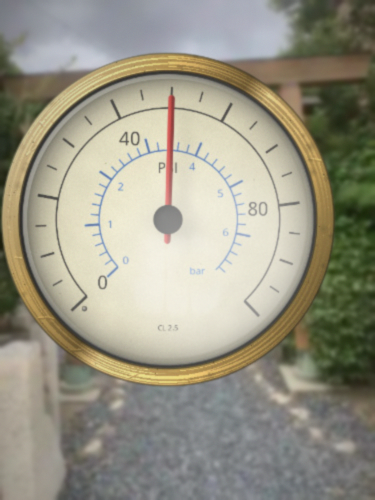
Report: value=50 unit=psi
